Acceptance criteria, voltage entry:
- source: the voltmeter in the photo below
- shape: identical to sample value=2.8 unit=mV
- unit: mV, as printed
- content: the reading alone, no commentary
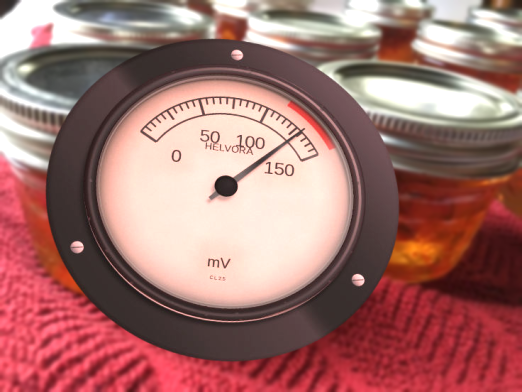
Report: value=130 unit=mV
